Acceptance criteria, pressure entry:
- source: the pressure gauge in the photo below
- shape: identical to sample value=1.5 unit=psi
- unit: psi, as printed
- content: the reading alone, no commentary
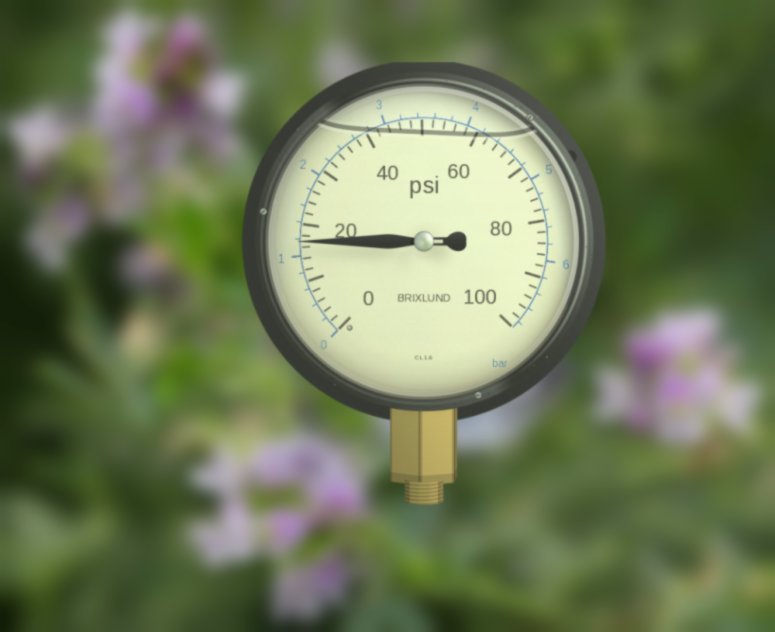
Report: value=17 unit=psi
